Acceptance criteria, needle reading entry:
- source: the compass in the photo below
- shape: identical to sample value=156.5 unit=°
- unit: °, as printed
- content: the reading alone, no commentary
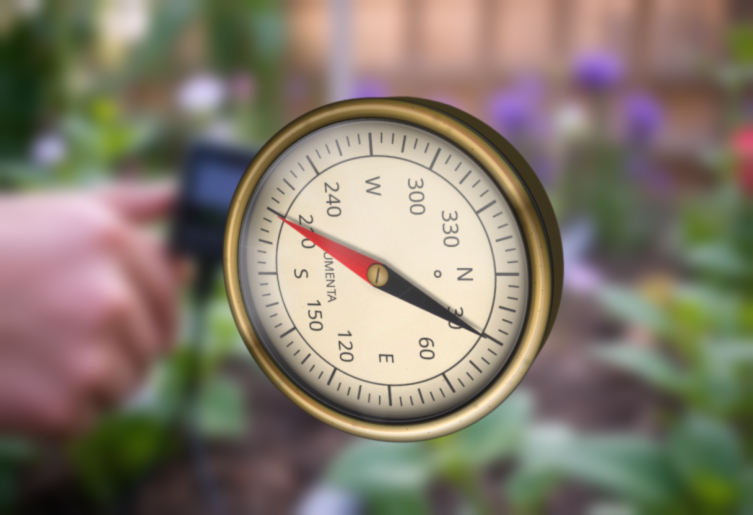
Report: value=210 unit=°
